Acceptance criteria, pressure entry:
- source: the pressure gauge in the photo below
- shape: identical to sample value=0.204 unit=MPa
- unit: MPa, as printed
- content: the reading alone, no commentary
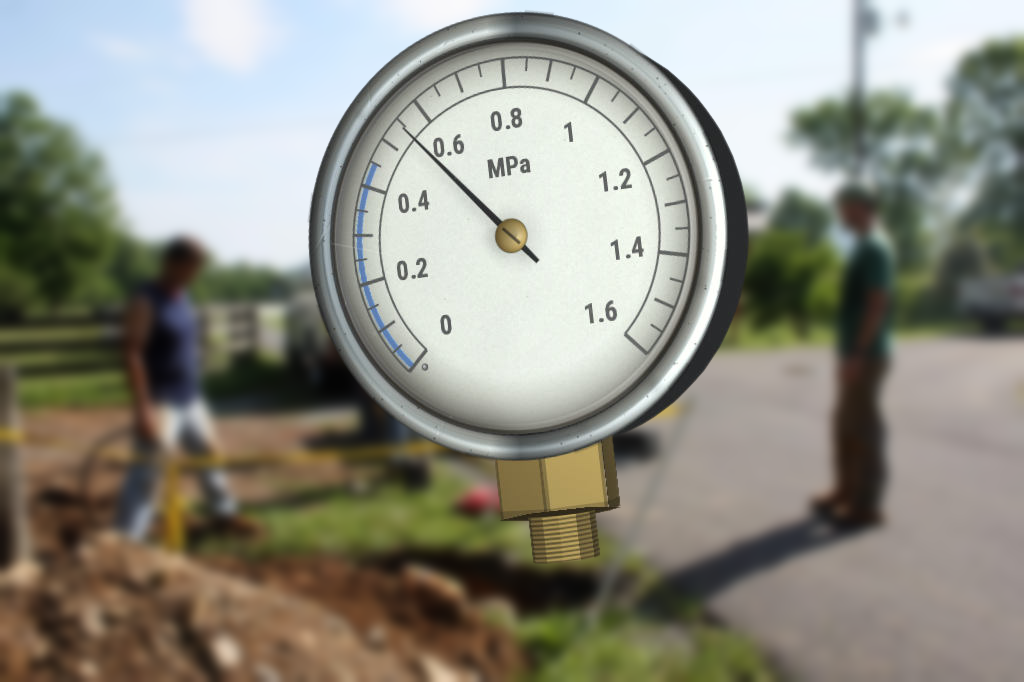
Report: value=0.55 unit=MPa
